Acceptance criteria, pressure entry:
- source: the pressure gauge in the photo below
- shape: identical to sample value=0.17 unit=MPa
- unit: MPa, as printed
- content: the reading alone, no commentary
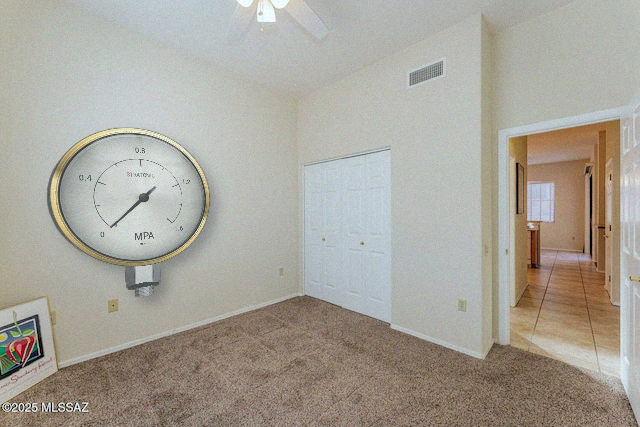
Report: value=0 unit=MPa
